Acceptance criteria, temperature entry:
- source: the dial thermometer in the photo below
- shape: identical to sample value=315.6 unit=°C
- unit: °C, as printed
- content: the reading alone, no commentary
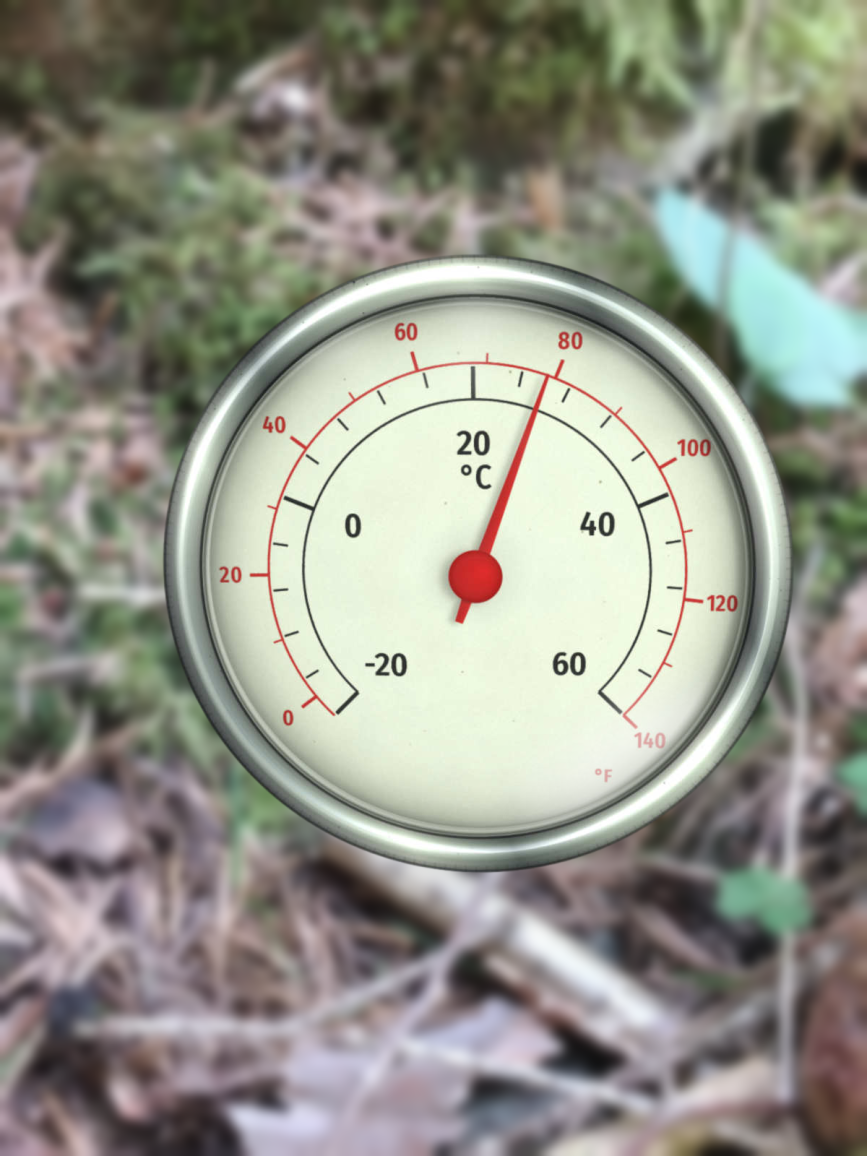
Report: value=26 unit=°C
